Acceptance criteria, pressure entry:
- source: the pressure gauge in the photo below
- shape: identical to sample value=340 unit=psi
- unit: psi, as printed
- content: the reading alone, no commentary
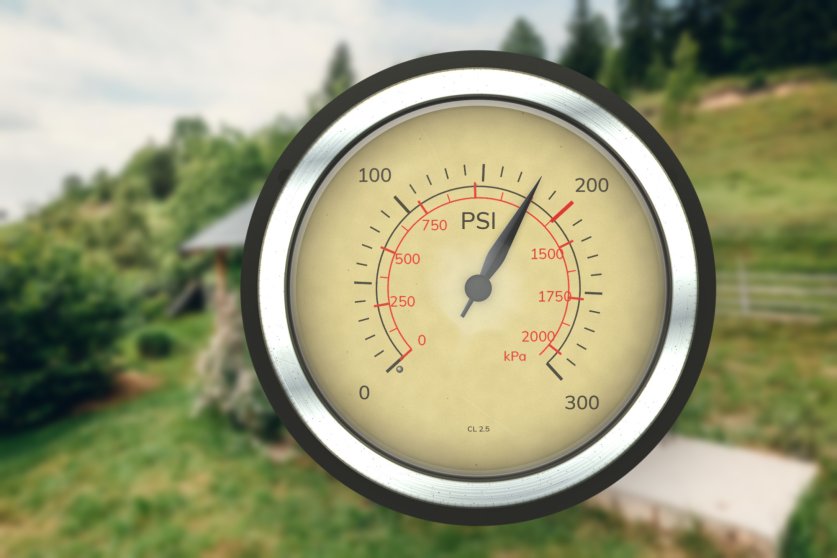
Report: value=180 unit=psi
